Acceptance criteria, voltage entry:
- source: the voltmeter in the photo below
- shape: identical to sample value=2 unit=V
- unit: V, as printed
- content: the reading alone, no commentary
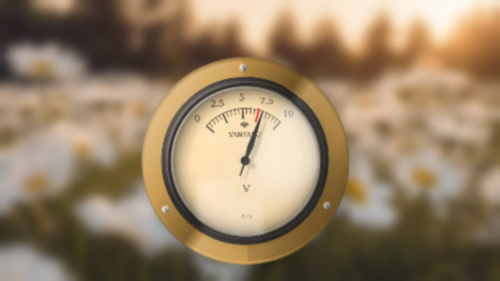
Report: value=7.5 unit=V
